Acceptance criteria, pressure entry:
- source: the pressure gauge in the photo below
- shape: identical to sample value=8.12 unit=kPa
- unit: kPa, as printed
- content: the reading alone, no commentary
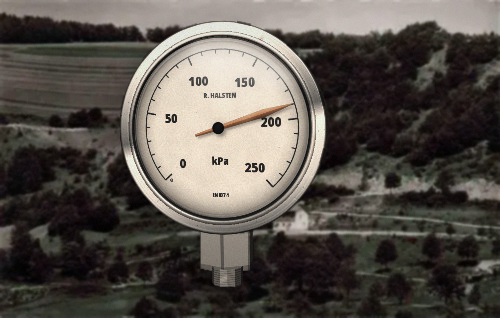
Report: value=190 unit=kPa
